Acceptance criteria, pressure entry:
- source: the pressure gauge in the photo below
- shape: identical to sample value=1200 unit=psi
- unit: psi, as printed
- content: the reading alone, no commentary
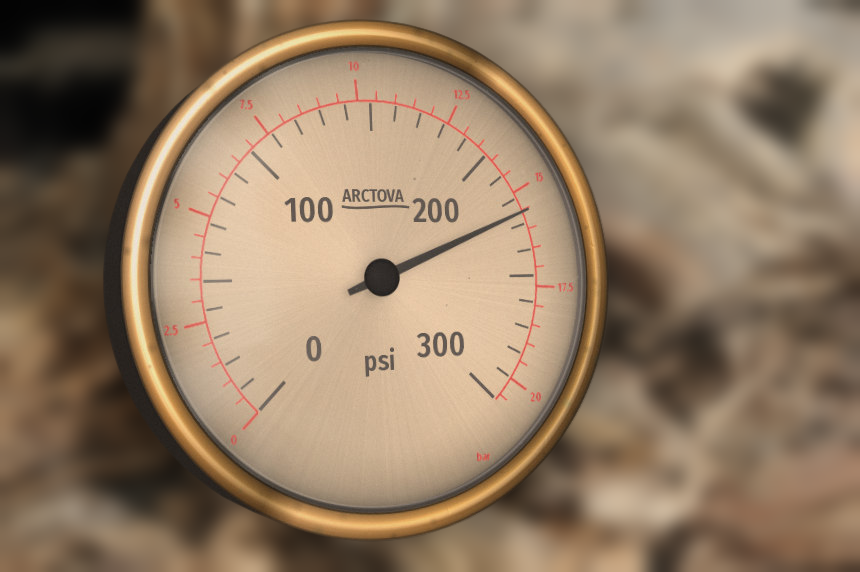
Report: value=225 unit=psi
